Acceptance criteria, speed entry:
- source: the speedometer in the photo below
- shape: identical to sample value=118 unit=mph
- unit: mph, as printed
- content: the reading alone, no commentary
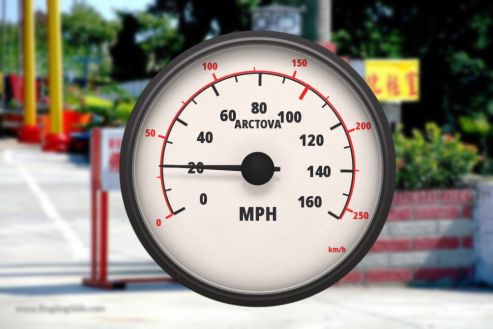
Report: value=20 unit=mph
